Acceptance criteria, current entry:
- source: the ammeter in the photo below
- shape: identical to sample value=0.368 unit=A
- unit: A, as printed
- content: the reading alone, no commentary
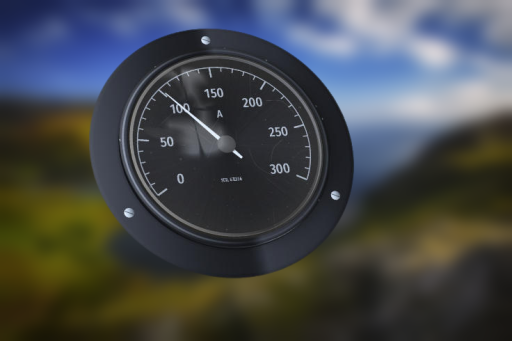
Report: value=100 unit=A
